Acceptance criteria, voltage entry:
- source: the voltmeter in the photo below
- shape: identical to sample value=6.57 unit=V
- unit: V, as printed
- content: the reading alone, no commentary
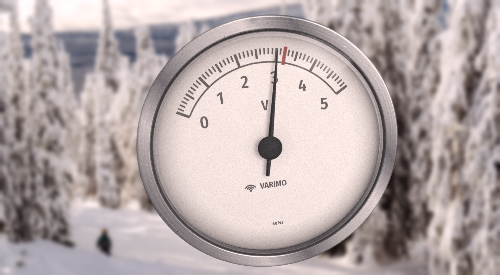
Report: value=3 unit=V
